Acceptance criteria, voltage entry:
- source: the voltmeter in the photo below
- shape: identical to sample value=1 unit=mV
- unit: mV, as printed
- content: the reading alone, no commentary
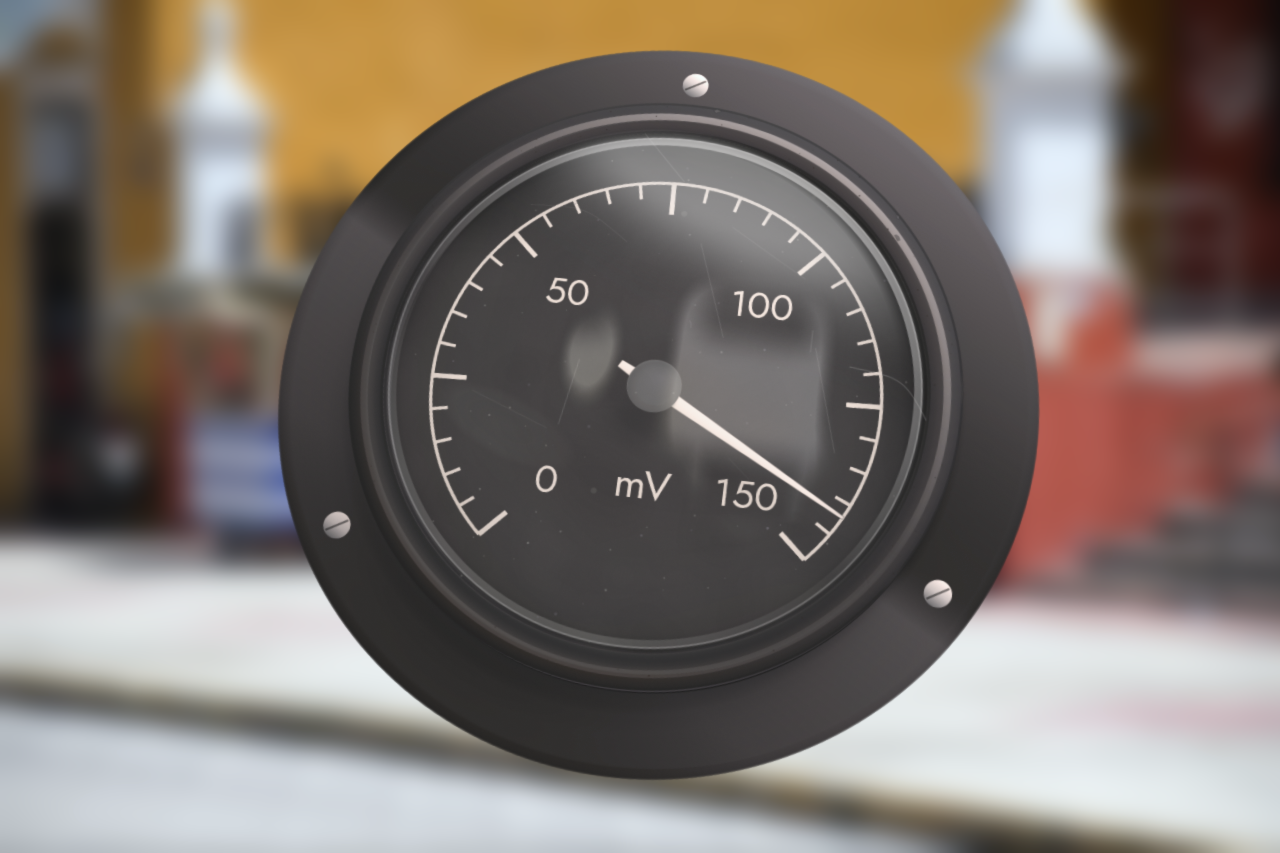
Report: value=142.5 unit=mV
